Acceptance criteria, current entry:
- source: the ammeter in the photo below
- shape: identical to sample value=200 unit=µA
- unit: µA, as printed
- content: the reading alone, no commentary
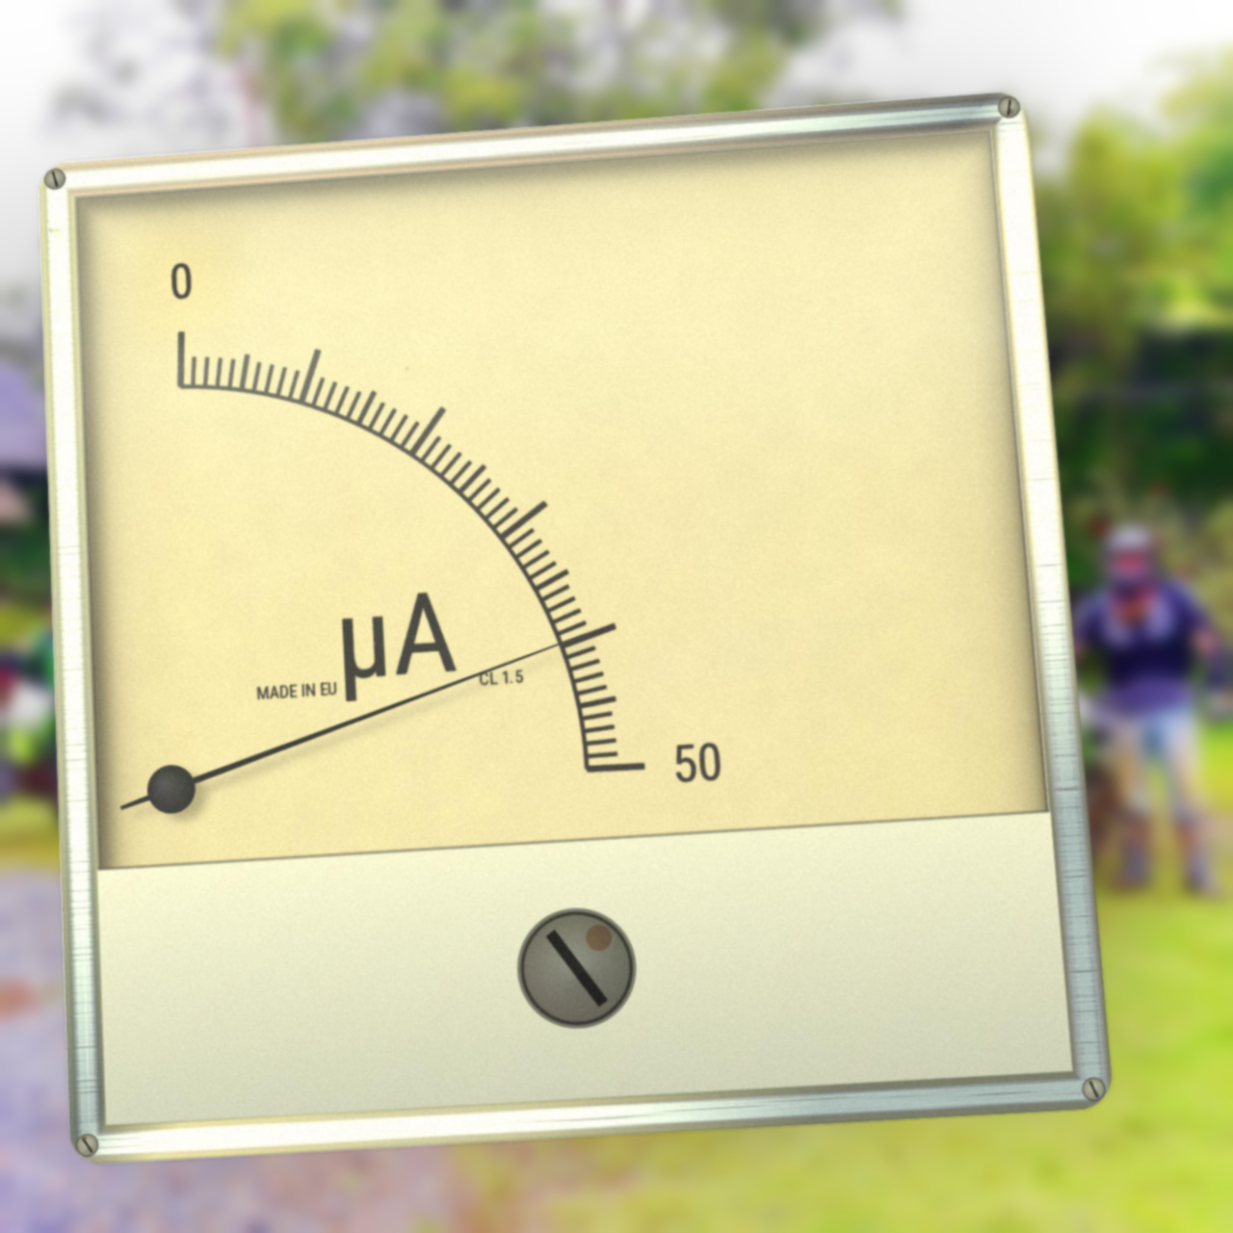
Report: value=40 unit=µA
